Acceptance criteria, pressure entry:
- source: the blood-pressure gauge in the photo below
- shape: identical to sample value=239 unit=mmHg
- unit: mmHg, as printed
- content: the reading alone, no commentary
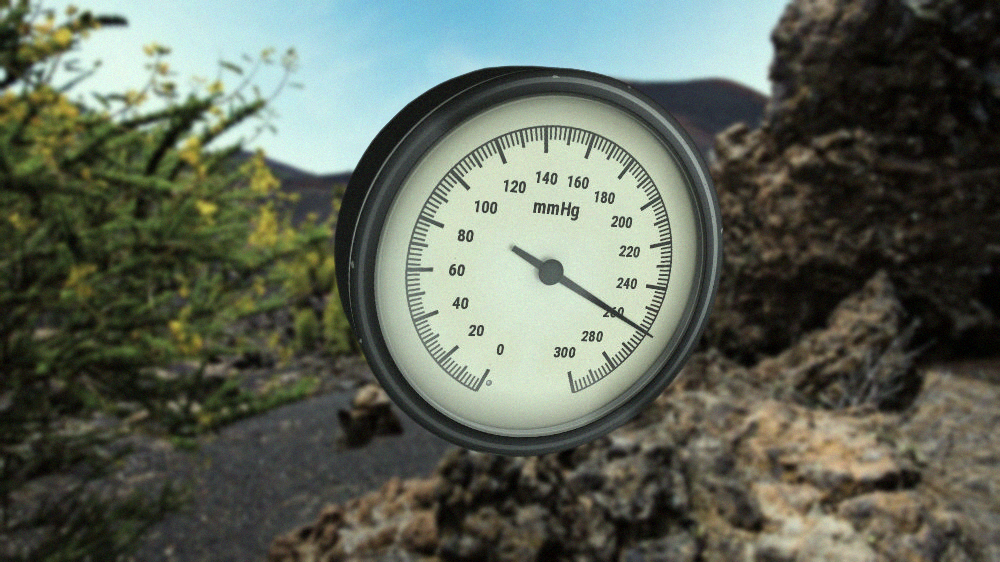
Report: value=260 unit=mmHg
